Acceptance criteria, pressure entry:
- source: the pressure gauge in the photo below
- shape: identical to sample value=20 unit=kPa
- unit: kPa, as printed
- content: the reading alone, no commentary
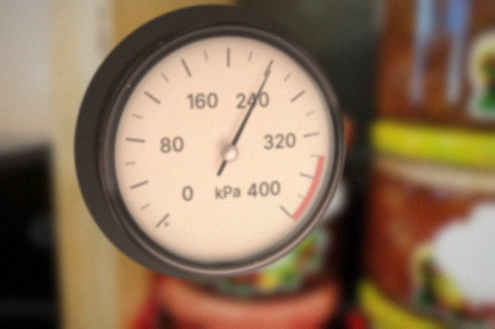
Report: value=240 unit=kPa
